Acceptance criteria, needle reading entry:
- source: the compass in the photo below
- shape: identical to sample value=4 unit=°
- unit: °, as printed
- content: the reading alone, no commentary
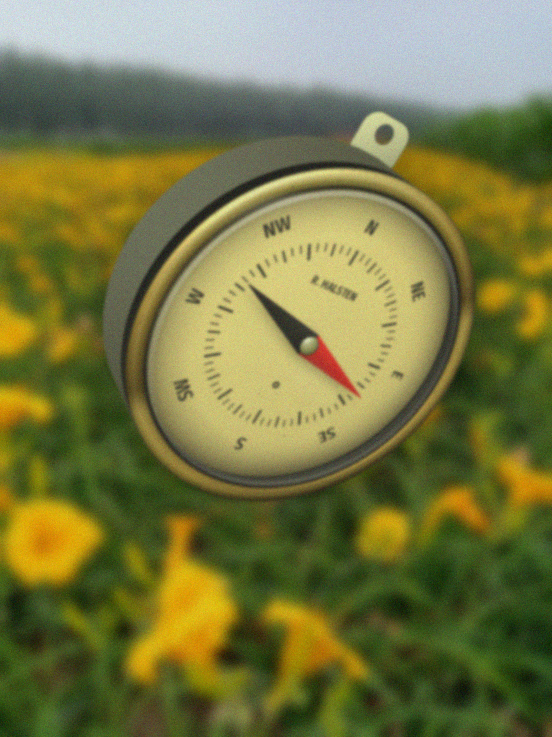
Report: value=110 unit=°
